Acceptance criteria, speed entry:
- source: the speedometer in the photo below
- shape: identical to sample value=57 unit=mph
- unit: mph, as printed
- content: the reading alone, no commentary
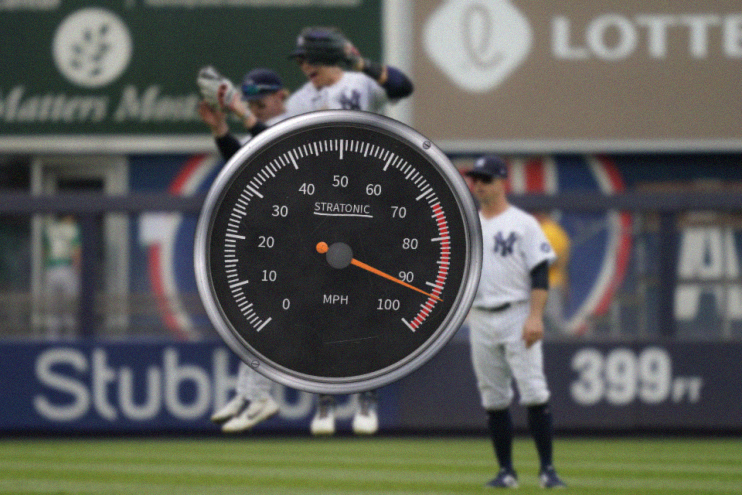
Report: value=92 unit=mph
